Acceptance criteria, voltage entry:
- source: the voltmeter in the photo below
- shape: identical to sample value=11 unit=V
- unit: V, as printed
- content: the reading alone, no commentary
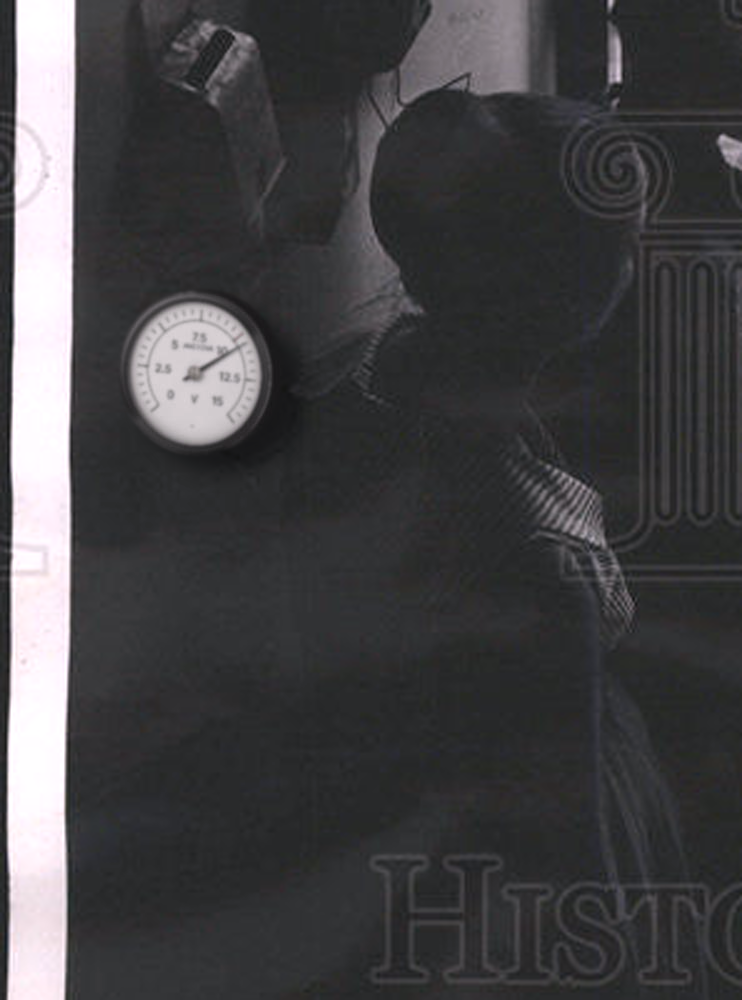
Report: value=10.5 unit=V
